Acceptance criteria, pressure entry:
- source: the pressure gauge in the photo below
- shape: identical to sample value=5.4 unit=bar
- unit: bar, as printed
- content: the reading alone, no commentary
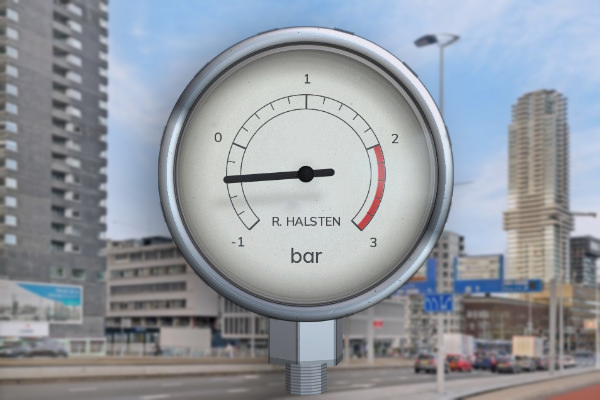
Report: value=-0.4 unit=bar
